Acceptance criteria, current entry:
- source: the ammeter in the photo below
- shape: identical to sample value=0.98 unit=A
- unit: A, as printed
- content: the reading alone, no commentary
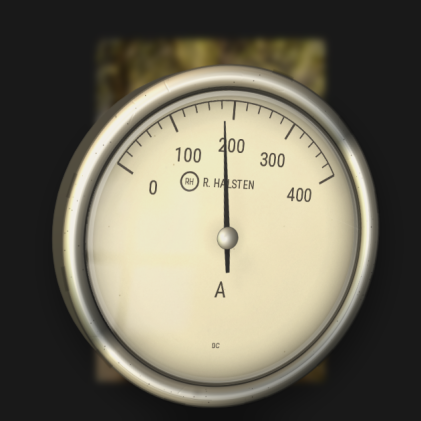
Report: value=180 unit=A
